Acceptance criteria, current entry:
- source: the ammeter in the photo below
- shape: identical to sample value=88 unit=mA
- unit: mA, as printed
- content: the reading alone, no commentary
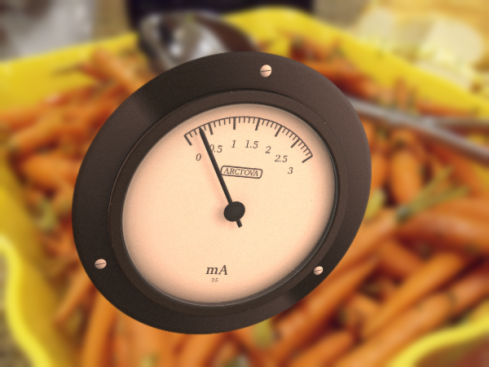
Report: value=0.3 unit=mA
